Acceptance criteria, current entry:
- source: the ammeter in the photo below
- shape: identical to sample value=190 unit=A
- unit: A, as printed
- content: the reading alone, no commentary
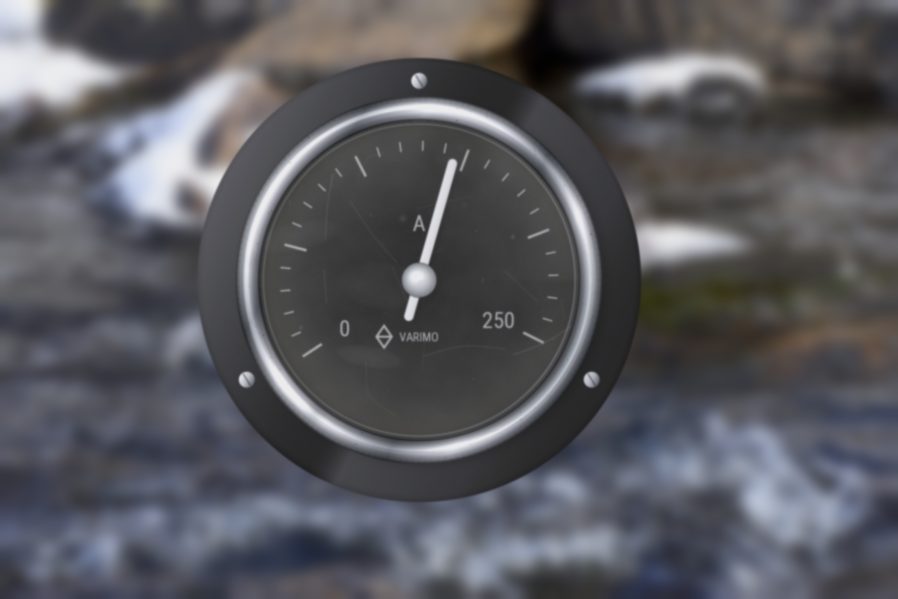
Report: value=145 unit=A
